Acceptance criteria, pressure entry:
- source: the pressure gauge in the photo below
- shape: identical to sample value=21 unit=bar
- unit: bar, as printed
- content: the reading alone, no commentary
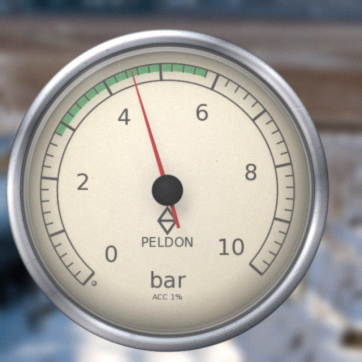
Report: value=4.5 unit=bar
